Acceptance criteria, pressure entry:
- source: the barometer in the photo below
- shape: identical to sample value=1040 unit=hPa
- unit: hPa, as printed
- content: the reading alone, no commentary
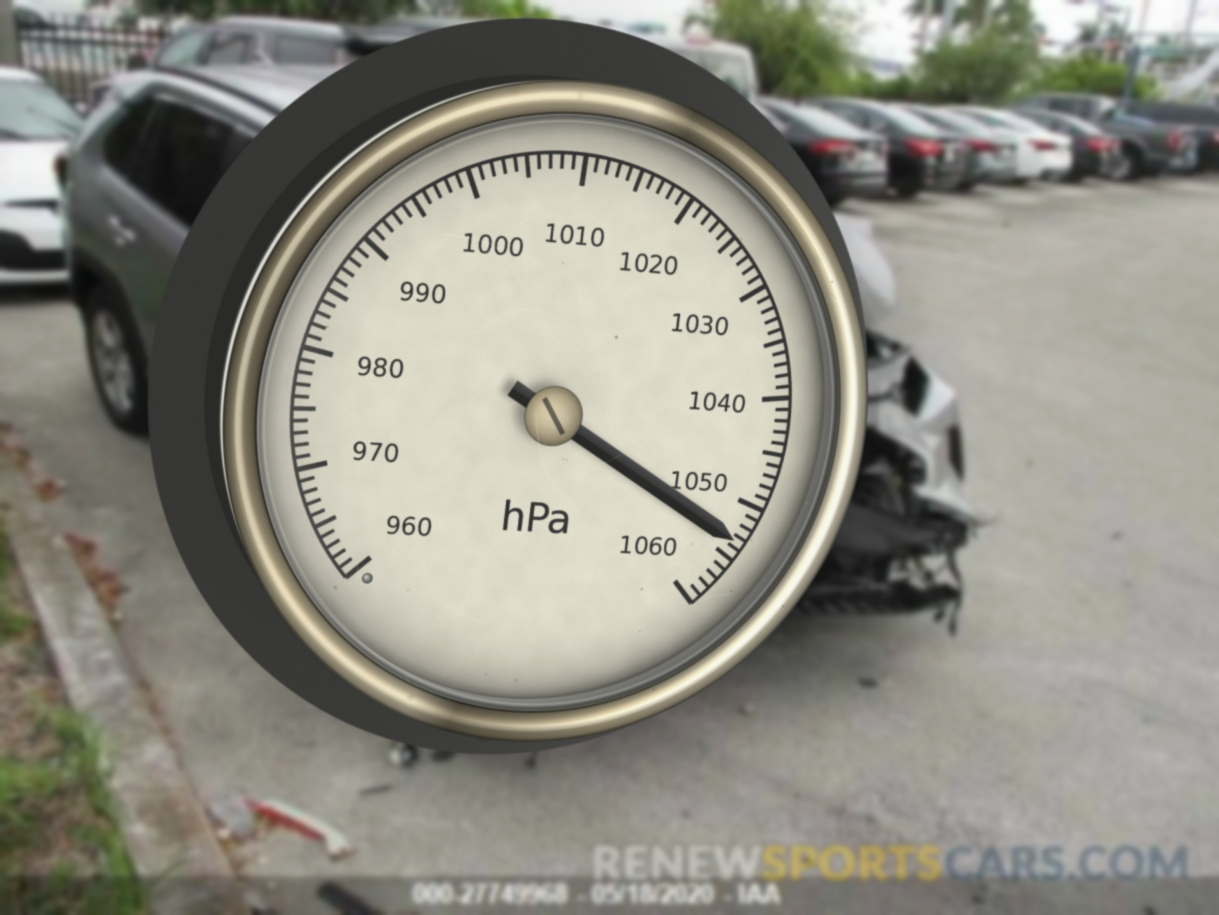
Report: value=1053.5 unit=hPa
